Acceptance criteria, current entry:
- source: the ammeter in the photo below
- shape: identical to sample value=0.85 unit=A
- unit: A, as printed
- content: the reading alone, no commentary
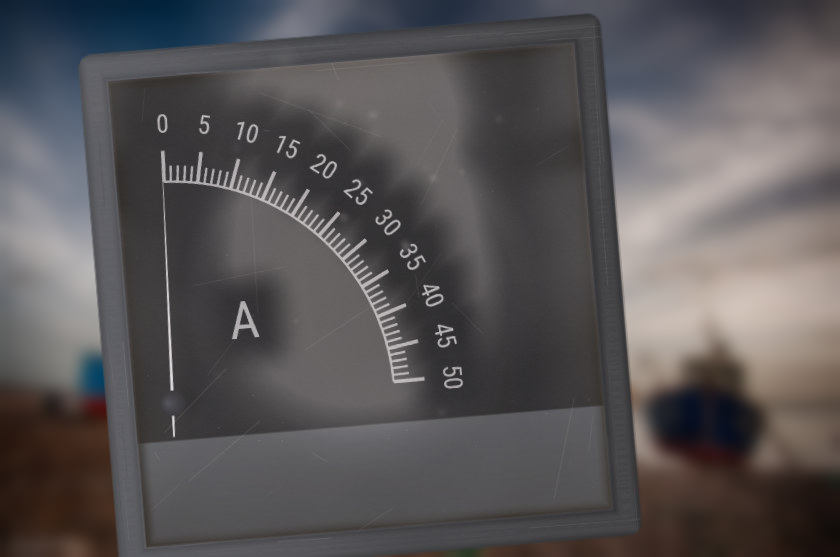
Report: value=0 unit=A
